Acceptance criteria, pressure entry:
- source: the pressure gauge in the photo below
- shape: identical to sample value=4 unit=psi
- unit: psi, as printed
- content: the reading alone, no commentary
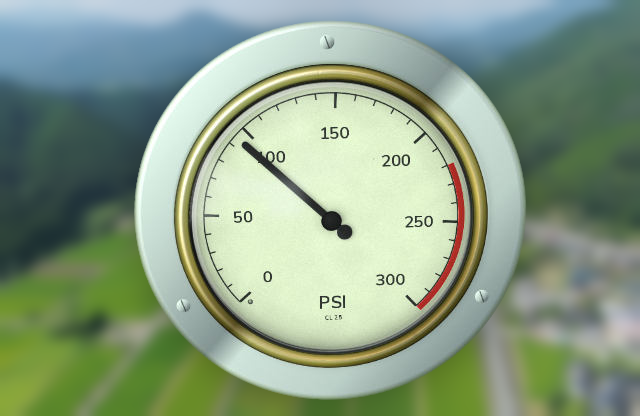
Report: value=95 unit=psi
